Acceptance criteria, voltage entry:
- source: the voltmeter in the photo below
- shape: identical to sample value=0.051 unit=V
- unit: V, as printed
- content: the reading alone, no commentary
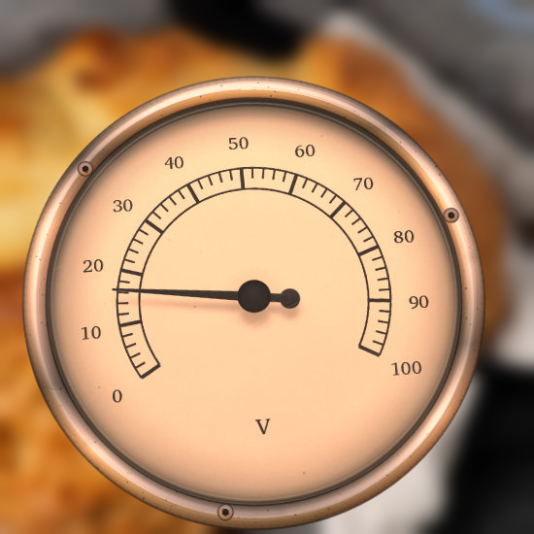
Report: value=16 unit=V
